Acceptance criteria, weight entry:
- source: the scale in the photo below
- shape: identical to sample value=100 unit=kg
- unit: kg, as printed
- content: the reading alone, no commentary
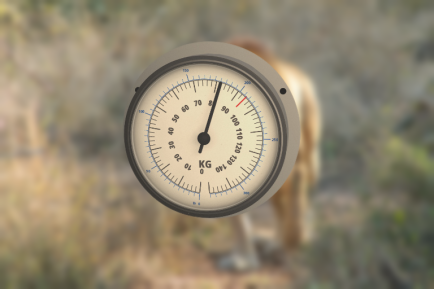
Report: value=82 unit=kg
